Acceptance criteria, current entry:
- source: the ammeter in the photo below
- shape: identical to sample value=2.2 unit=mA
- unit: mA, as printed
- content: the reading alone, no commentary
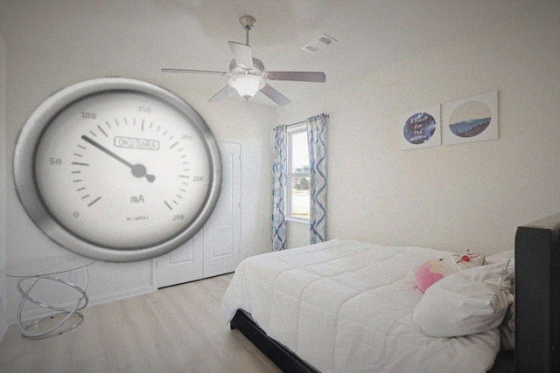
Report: value=80 unit=mA
